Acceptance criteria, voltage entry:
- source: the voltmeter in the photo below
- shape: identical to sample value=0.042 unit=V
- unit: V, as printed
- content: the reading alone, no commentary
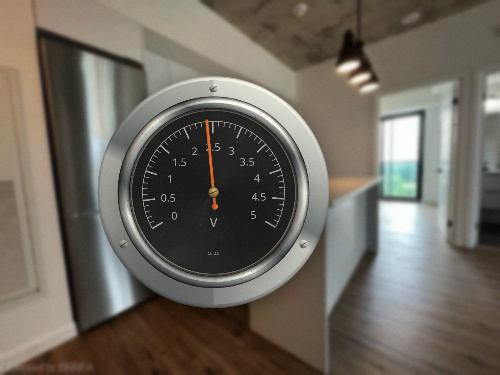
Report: value=2.4 unit=V
